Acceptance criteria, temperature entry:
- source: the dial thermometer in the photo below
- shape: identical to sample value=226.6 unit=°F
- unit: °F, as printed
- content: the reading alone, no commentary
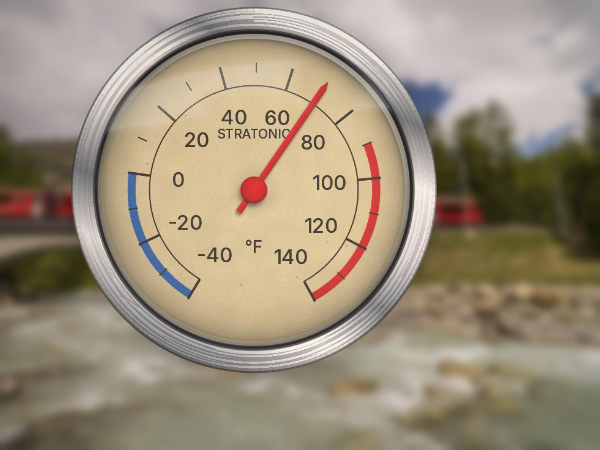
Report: value=70 unit=°F
